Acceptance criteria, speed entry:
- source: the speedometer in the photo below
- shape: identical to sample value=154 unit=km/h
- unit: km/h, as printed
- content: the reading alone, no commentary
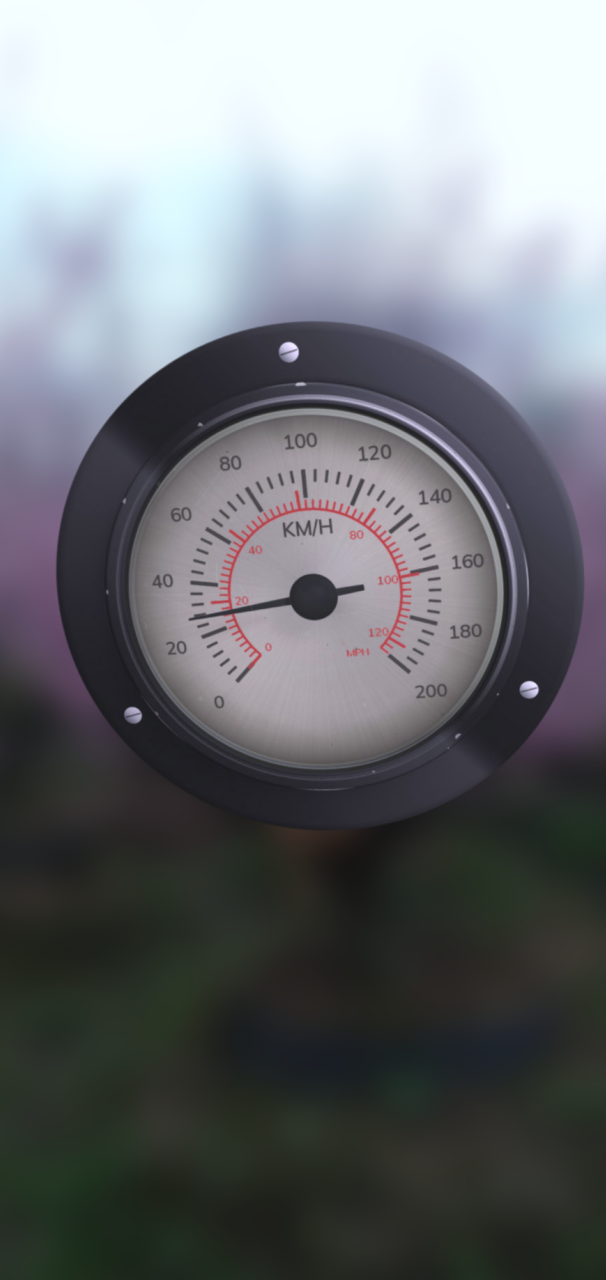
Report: value=28 unit=km/h
